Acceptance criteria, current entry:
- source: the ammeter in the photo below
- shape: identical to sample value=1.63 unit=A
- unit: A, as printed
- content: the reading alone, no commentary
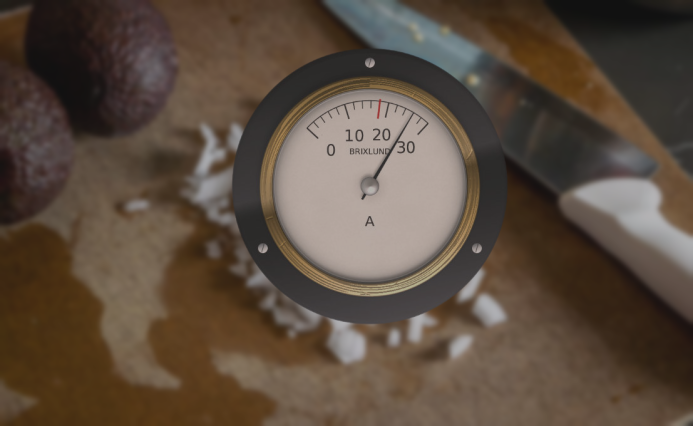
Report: value=26 unit=A
